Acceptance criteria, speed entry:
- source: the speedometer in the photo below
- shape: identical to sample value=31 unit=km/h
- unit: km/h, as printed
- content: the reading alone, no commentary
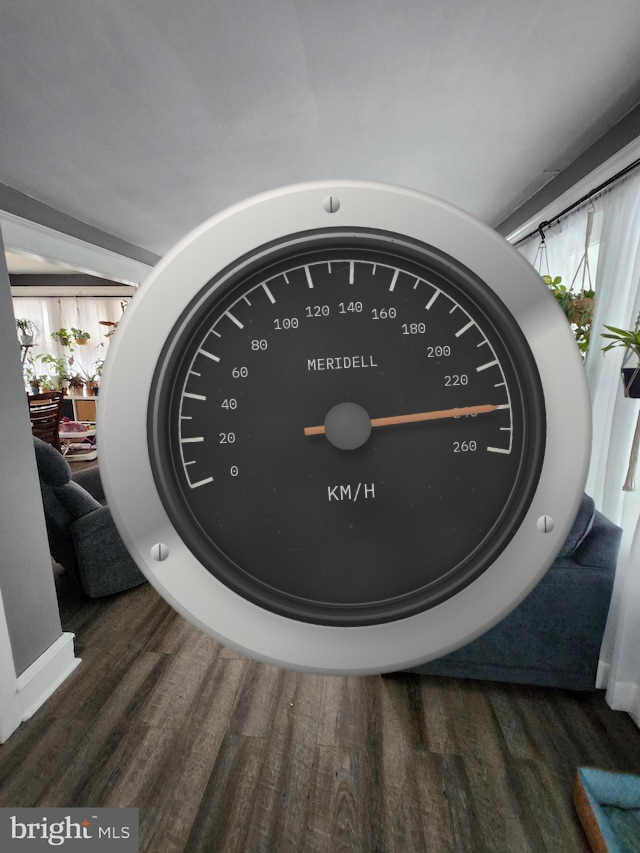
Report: value=240 unit=km/h
